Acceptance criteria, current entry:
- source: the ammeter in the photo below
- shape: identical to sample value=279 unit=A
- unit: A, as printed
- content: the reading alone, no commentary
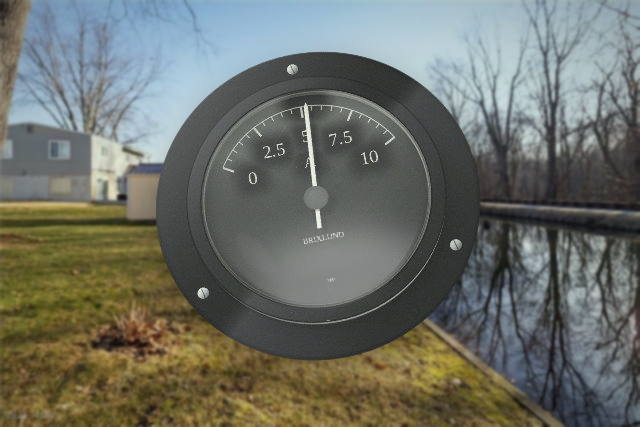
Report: value=5.25 unit=A
